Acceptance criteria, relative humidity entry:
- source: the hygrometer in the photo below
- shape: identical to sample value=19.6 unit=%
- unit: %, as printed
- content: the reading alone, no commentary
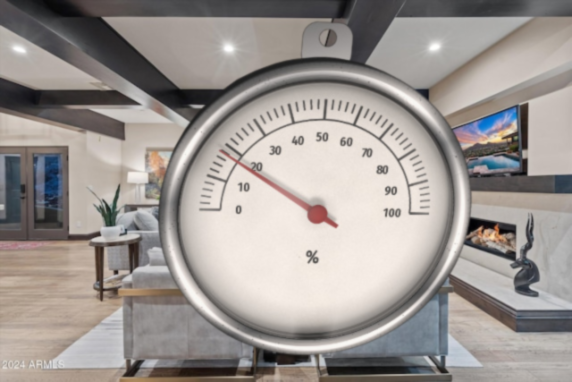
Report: value=18 unit=%
